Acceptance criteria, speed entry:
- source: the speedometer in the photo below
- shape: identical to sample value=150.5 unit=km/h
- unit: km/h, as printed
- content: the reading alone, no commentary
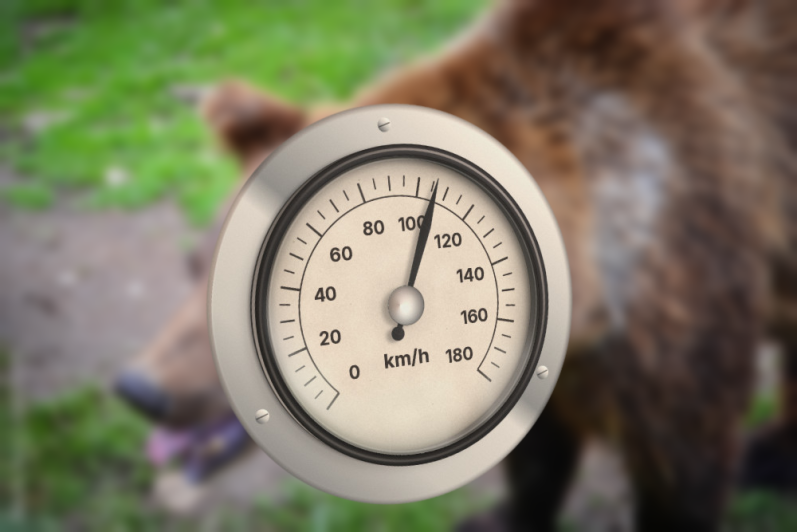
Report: value=105 unit=km/h
